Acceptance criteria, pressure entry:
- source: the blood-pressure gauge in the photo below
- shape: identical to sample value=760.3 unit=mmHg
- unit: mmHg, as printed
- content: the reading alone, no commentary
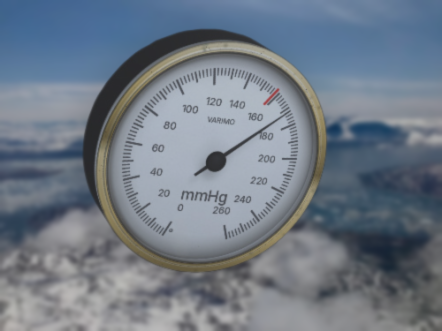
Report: value=170 unit=mmHg
